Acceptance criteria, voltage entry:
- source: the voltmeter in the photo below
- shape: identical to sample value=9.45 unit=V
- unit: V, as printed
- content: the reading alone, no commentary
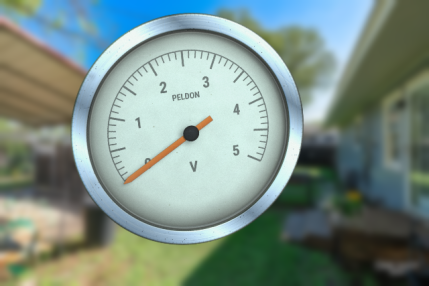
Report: value=0 unit=V
